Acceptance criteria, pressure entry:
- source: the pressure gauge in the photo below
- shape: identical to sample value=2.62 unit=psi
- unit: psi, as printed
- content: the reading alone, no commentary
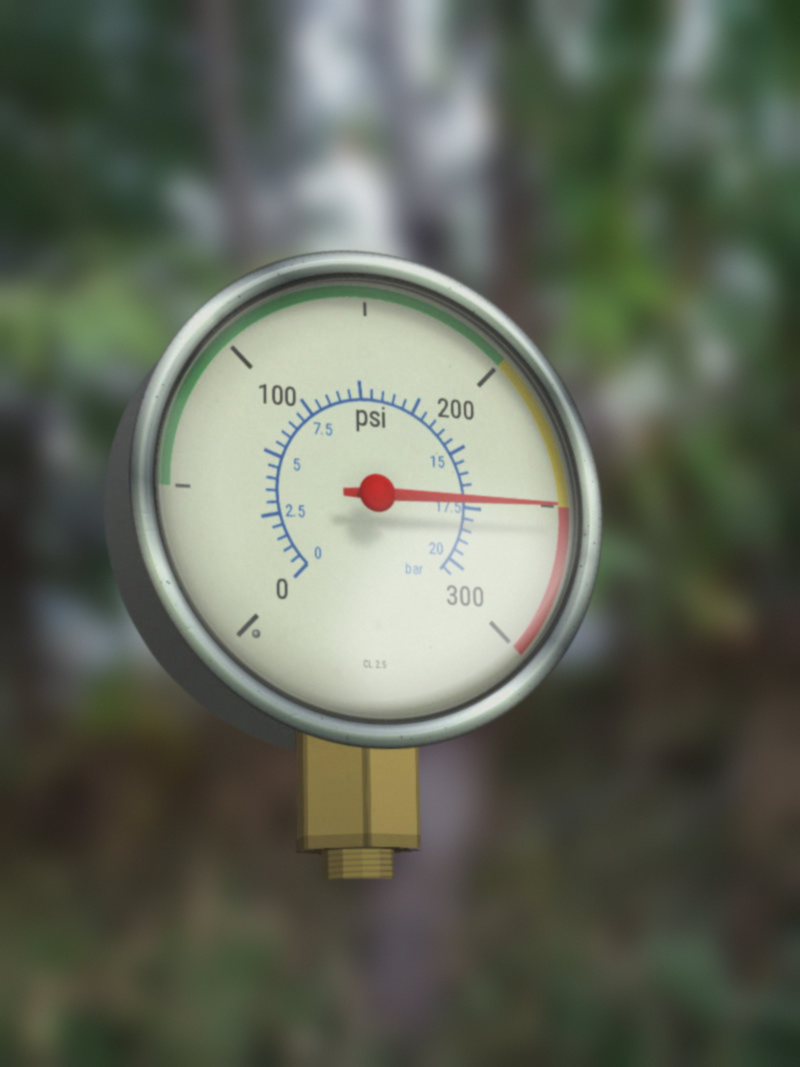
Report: value=250 unit=psi
